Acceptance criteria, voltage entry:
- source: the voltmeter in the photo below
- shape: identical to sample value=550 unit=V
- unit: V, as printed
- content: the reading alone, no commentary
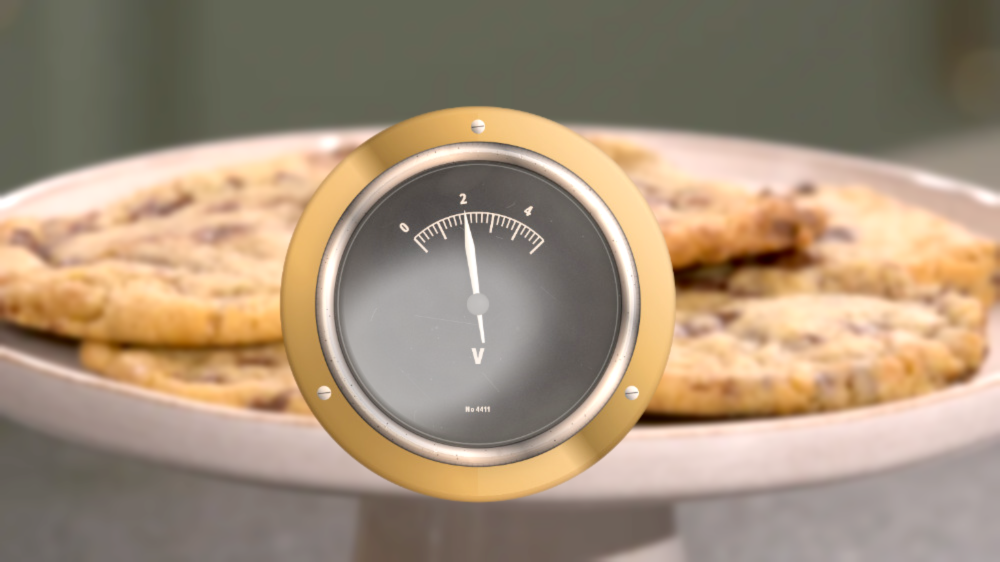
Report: value=2 unit=V
